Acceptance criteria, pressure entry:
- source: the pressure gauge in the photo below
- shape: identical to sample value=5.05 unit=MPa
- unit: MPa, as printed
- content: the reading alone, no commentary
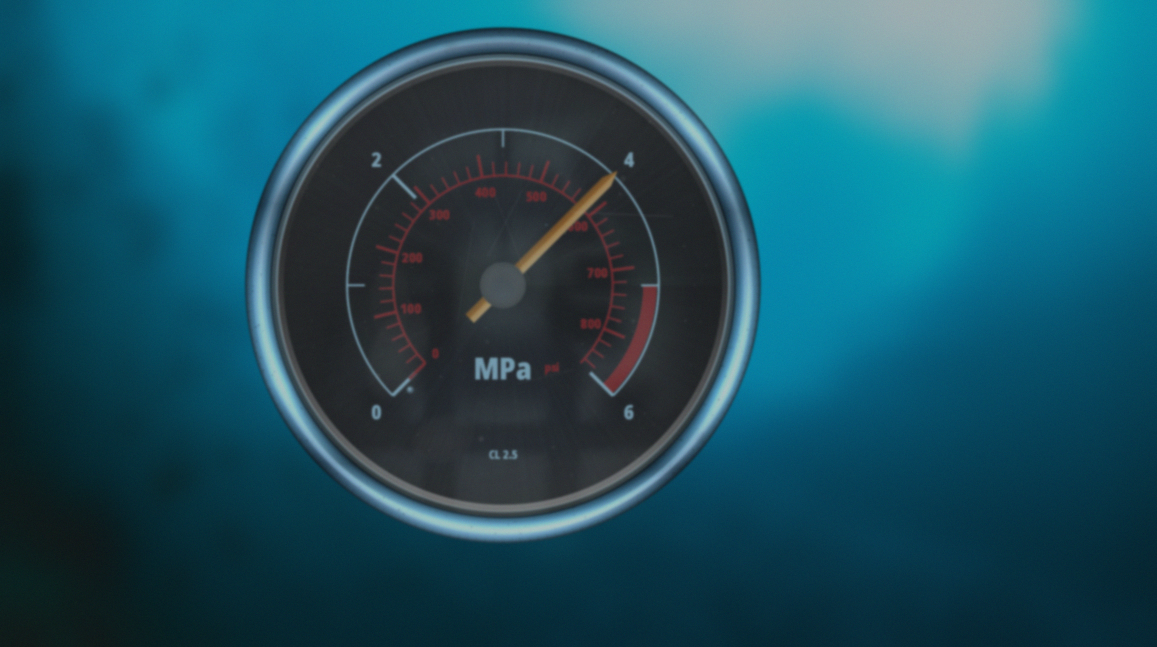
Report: value=4 unit=MPa
